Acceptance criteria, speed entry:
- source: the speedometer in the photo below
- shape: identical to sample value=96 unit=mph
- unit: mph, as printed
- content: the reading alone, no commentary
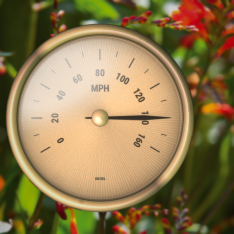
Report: value=140 unit=mph
